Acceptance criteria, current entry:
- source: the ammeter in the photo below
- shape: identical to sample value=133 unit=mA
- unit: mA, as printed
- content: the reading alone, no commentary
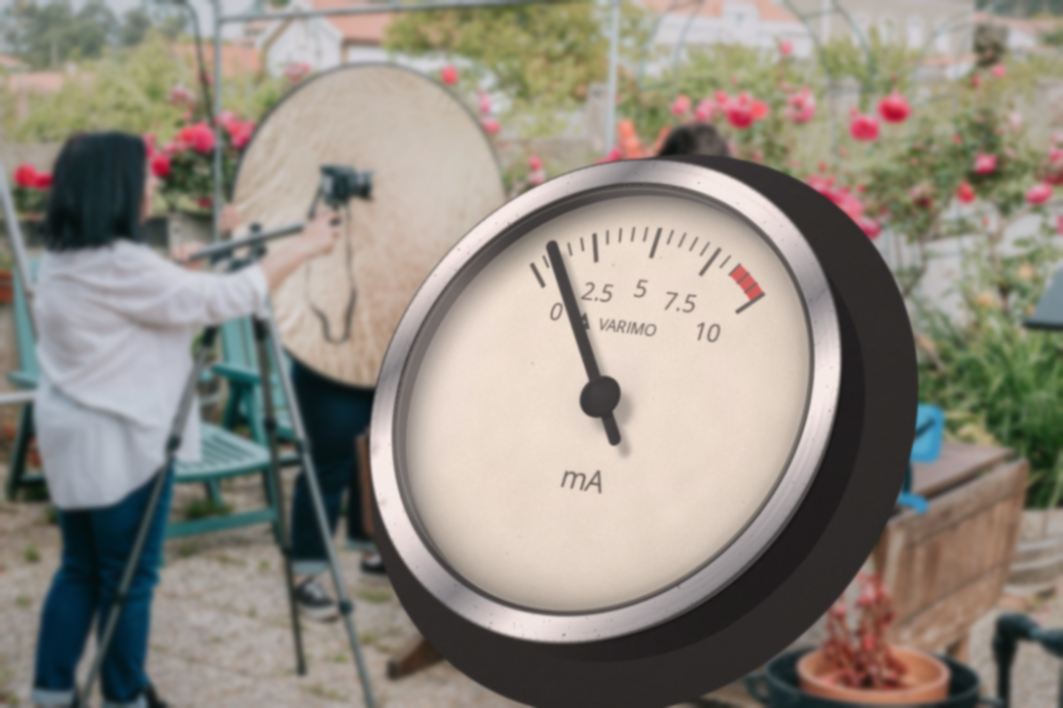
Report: value=1 unit=mA
